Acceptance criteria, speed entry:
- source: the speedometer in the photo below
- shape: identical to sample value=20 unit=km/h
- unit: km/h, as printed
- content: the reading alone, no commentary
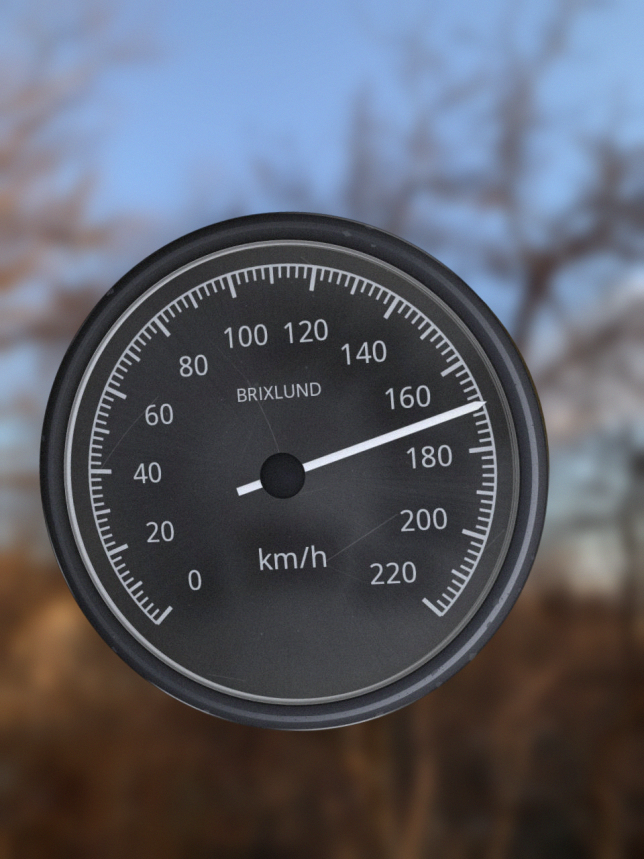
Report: value=170 unit=km/h
